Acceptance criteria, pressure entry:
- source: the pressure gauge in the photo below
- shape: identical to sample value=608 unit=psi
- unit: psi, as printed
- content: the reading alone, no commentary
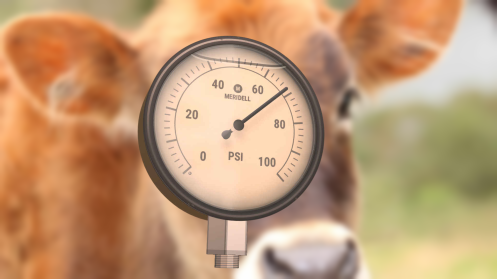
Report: value=68 unit=psi
